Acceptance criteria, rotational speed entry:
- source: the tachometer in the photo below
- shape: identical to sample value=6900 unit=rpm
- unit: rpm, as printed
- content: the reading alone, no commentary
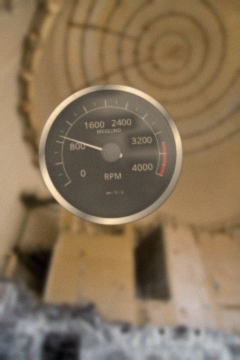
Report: value=900 unit=rpm
